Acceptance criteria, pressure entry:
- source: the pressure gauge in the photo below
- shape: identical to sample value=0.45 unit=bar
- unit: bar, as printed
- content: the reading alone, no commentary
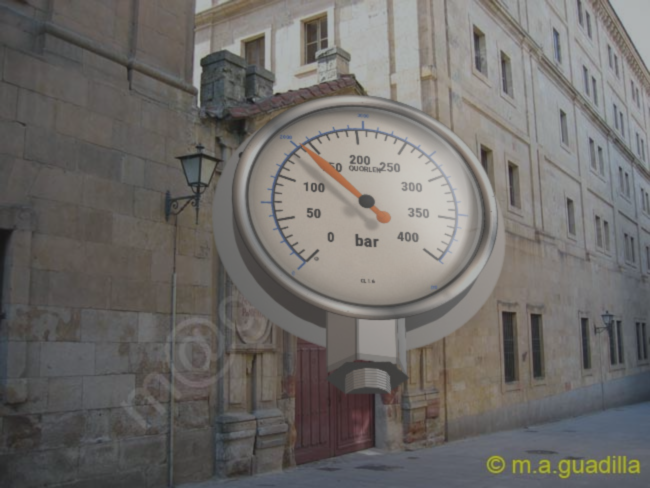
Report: value=140 unit=bar
